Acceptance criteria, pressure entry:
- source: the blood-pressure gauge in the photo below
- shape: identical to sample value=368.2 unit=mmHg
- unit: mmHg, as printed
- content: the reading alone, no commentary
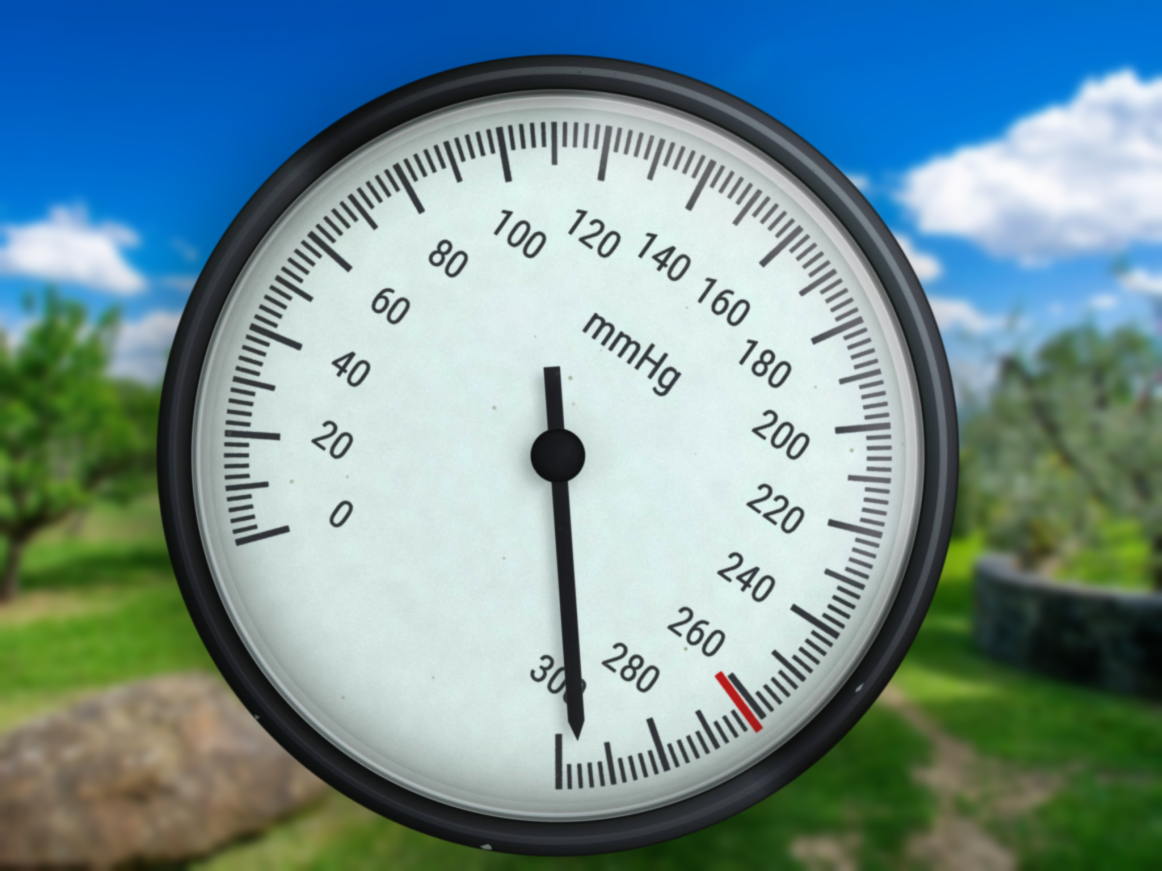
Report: value=296 unit=mmHg
